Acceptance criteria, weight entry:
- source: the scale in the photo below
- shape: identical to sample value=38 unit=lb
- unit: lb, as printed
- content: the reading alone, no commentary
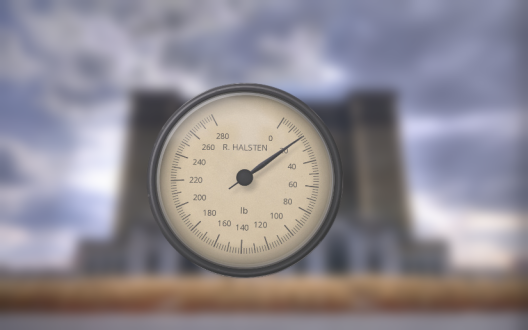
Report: value=20 unit=lb
